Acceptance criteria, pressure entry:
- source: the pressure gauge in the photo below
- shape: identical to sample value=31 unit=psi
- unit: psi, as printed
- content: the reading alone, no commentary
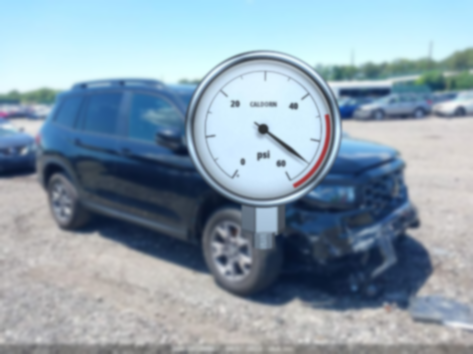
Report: value=55 unit=psi
